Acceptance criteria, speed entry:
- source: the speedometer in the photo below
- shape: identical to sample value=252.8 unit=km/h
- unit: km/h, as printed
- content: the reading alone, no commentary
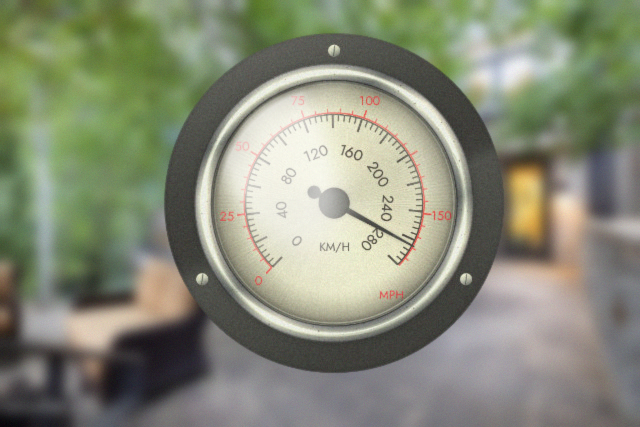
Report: value=264 unit=km/h
